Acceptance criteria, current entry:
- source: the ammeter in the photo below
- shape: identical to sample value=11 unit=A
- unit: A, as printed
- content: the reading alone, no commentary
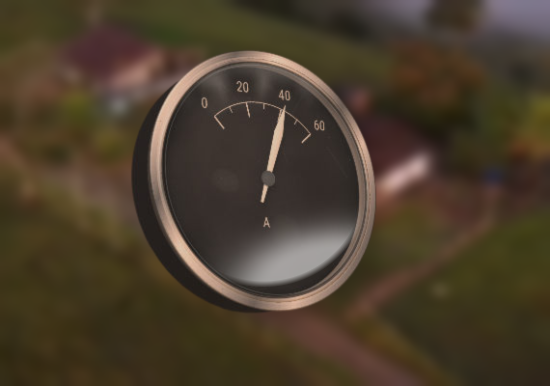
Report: value=40 unit=A
